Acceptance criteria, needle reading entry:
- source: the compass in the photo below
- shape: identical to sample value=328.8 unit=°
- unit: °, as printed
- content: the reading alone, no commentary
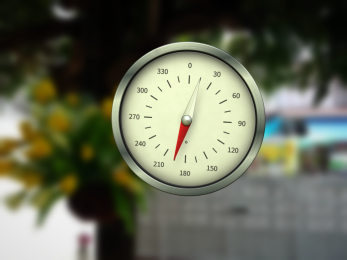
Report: value=195 unit=°
